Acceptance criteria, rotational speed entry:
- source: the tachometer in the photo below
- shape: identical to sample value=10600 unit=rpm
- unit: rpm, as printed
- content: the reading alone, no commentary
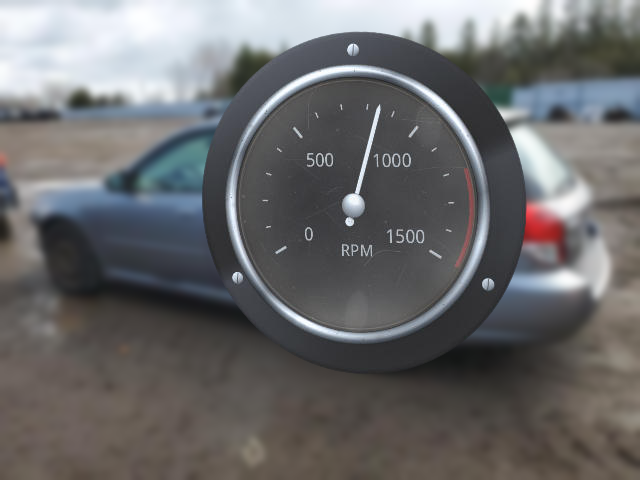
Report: value=850 unit=rpm
